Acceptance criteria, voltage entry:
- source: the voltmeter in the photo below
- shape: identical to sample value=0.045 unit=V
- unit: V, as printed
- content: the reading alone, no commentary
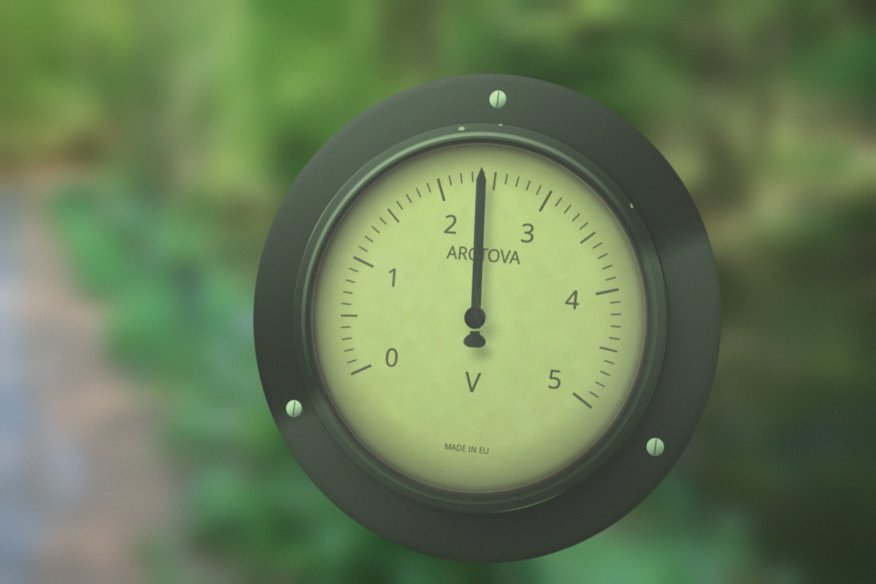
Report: value=2.4 unit=V
